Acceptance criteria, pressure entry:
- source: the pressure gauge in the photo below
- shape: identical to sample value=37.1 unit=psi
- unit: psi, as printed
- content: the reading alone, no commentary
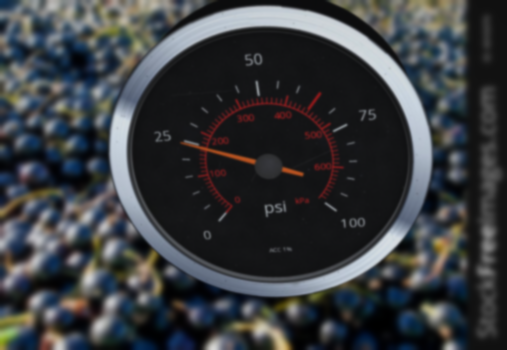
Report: value=25 unit=psi
